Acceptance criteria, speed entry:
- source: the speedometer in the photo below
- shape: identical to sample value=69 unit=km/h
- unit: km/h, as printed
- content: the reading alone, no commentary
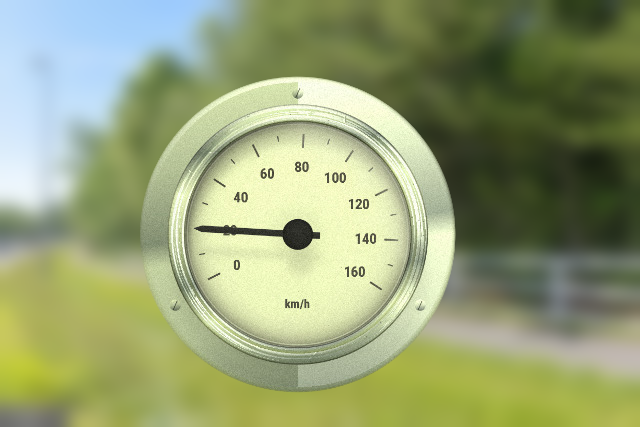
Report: value=20 unit=km/h
